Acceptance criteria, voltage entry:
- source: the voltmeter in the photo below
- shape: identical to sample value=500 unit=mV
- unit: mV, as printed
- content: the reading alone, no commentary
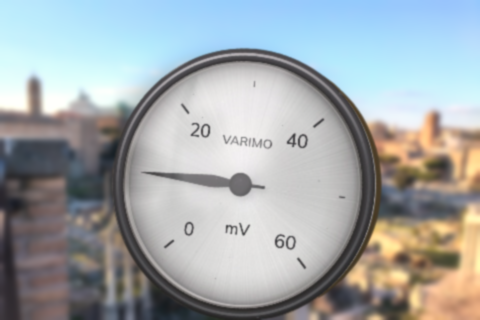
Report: value=10 unit=mV
